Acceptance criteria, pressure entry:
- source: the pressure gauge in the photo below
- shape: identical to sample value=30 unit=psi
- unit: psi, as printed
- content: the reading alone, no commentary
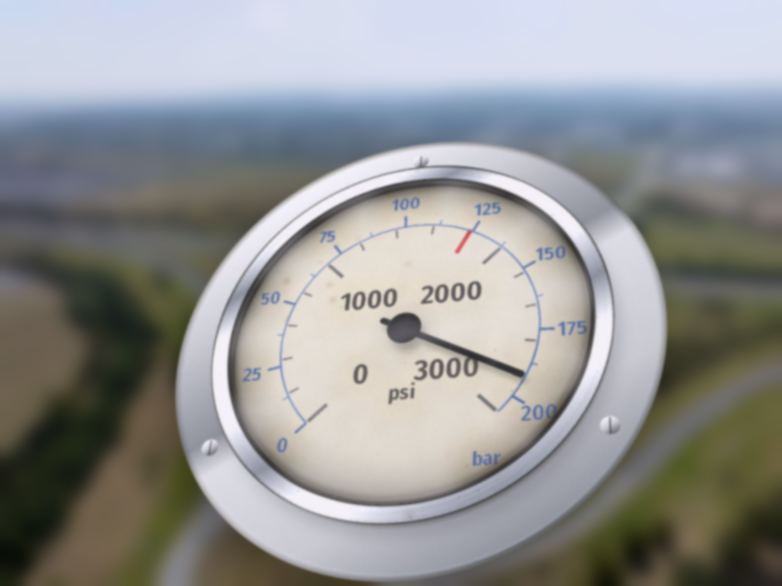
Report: value=2800 unit=psi
